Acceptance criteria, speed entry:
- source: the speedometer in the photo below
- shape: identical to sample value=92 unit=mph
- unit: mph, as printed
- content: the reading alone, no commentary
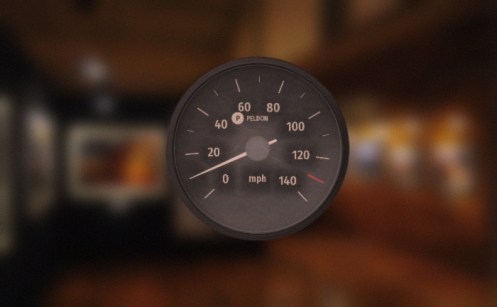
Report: value=10 unit=mph
